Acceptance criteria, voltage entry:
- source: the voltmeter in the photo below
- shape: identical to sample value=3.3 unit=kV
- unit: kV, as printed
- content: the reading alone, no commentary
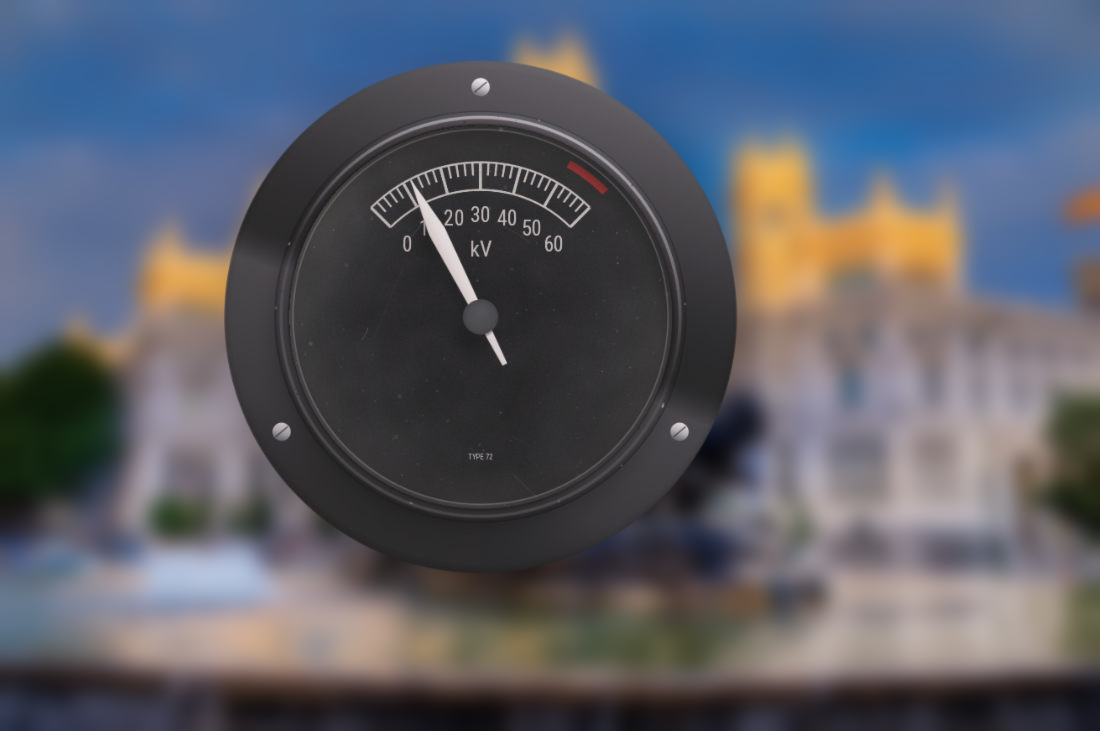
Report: value=12 unit=kV
